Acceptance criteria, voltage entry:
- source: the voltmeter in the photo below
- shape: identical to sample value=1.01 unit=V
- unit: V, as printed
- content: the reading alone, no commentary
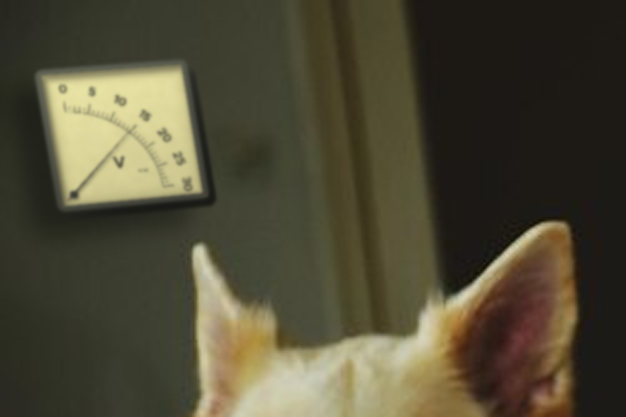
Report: value=15 unit=V
